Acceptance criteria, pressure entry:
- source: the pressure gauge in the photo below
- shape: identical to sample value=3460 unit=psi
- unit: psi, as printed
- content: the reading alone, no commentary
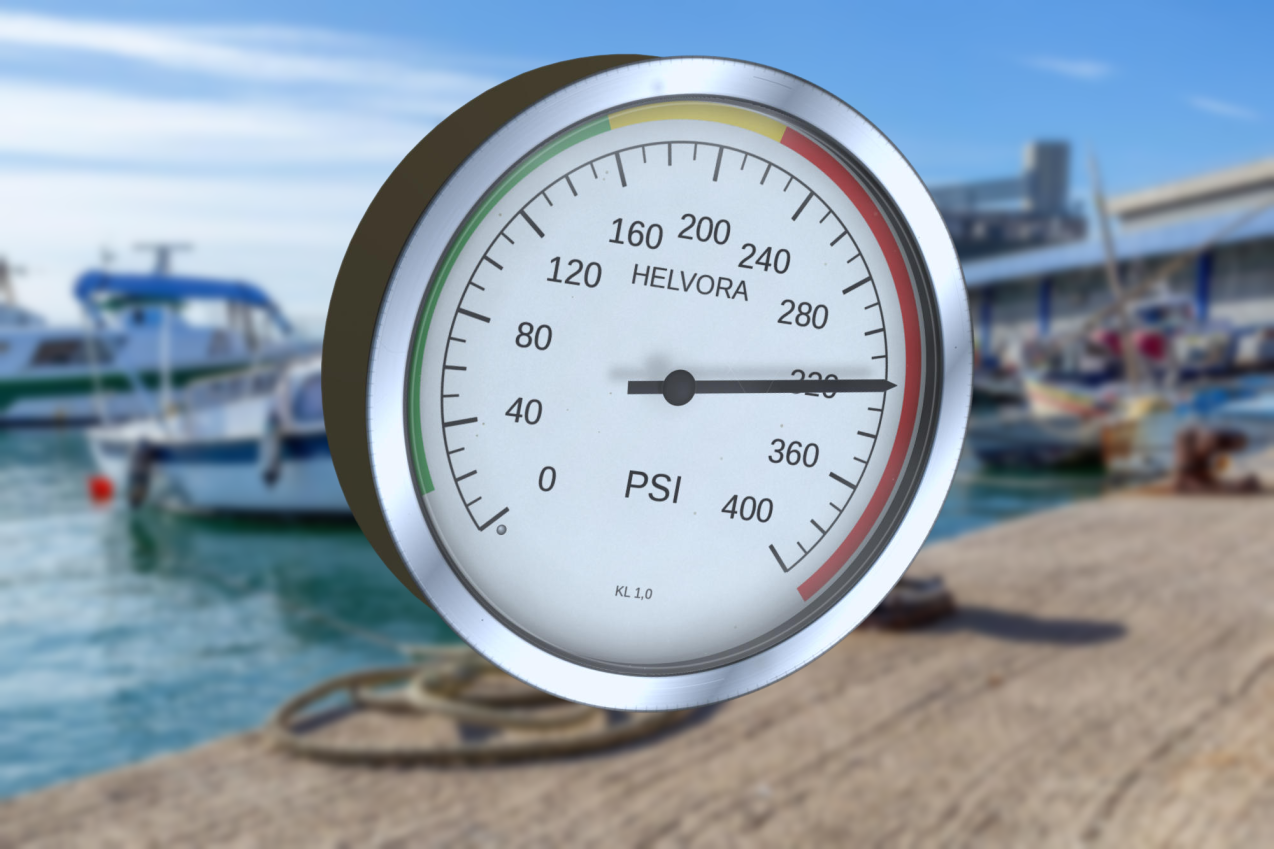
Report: value=320 unit=psi
